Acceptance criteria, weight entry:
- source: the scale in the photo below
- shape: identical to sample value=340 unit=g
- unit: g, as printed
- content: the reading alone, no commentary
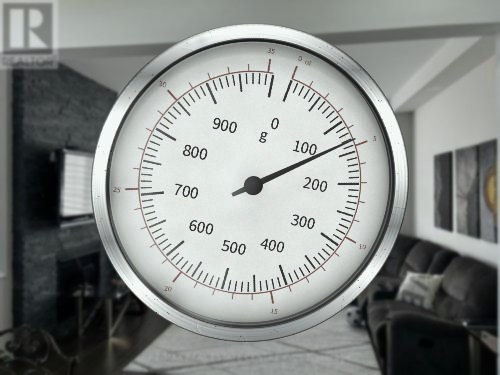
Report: value=130 unit=g
